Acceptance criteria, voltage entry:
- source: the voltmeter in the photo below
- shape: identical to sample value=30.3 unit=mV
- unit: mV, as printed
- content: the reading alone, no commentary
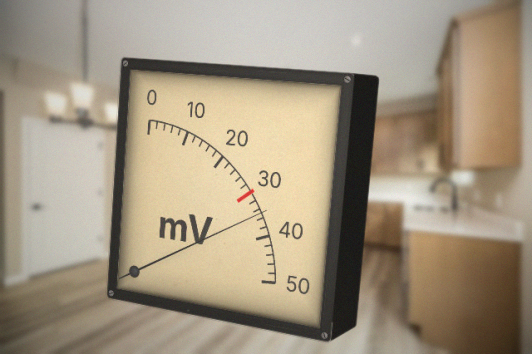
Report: value=35 unit=mV
